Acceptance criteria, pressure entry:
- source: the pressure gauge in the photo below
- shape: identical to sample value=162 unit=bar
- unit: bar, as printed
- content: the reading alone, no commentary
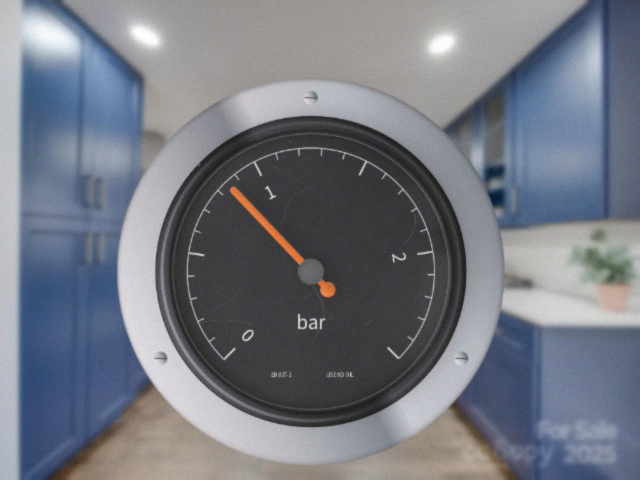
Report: value=0.85 unit=bar
